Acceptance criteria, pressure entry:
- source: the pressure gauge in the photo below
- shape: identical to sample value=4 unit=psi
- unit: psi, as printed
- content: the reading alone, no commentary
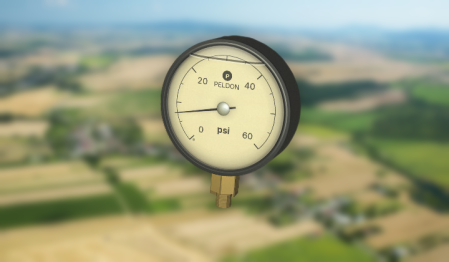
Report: value=7.5 unit=psi
